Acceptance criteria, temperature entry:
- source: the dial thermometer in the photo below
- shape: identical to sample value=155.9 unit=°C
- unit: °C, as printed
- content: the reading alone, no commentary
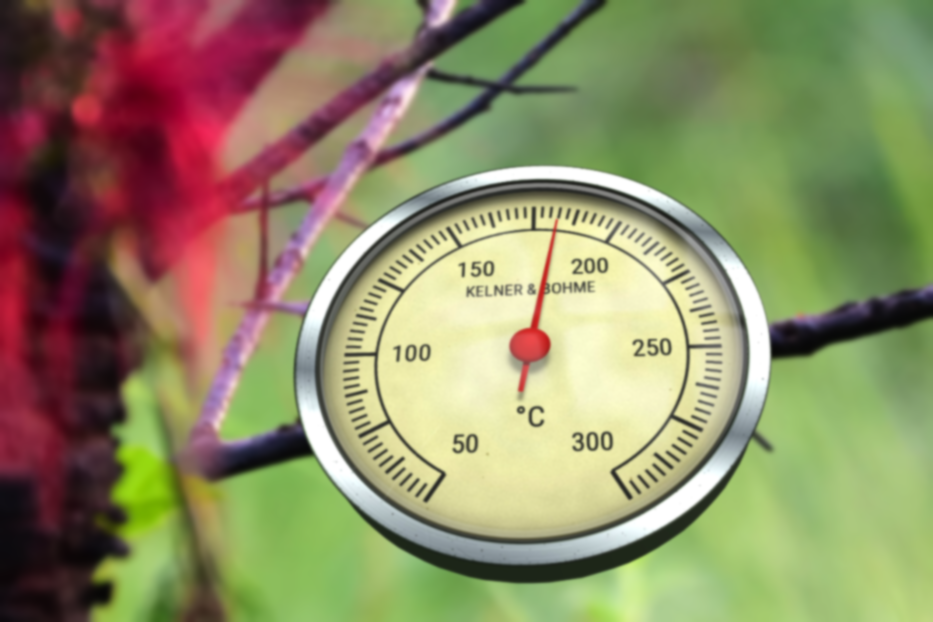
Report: value=182.5 unit=°C
